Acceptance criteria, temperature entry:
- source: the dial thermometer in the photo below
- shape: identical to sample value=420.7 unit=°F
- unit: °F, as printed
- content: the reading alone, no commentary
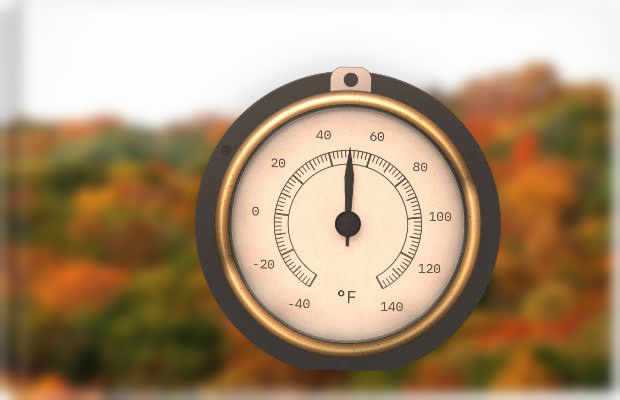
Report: value=50 unit=°F
